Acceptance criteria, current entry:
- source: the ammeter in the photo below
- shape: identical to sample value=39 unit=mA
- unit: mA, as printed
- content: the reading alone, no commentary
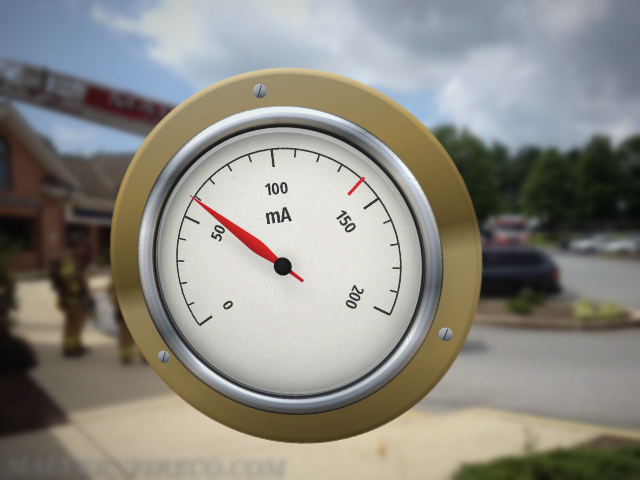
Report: value=60 unit=mA
